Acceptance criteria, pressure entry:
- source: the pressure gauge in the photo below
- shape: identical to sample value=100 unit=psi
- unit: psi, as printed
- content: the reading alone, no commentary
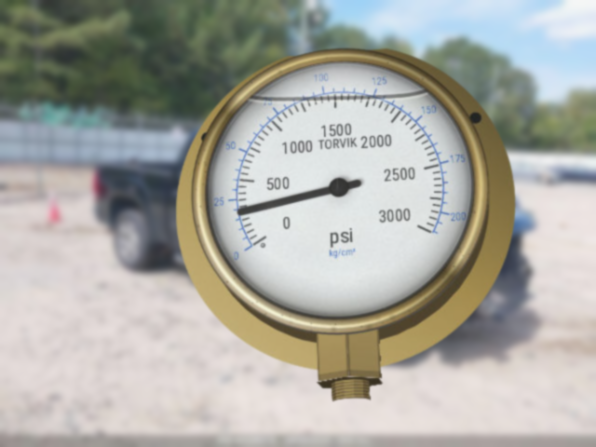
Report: value=250 unit=psi
